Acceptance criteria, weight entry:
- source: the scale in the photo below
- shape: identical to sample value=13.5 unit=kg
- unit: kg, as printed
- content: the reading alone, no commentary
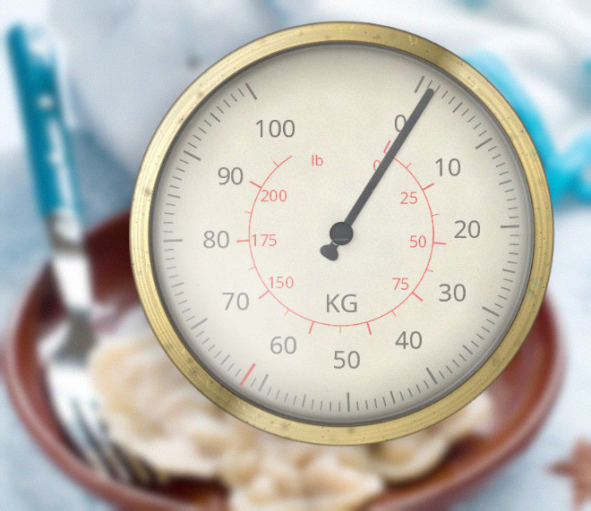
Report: value=1.5 unit=kg
